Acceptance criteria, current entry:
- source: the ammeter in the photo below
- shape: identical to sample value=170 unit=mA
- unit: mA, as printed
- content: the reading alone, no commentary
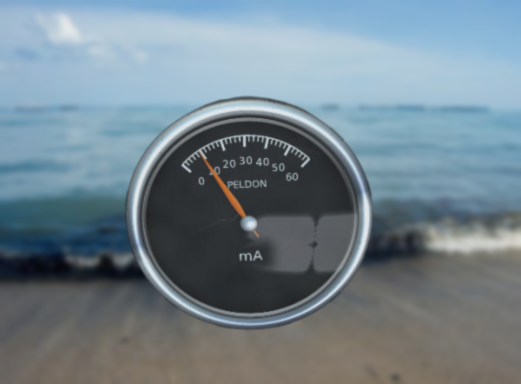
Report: value=10 unit=mA
